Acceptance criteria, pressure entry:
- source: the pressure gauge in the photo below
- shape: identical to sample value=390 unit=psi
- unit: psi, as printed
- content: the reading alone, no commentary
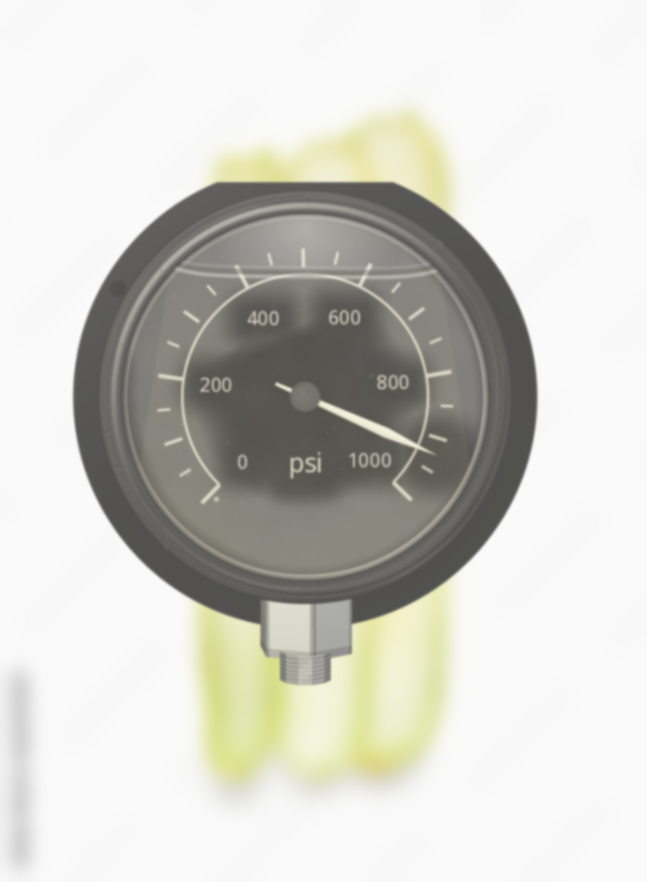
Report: value=925 unit=psi
